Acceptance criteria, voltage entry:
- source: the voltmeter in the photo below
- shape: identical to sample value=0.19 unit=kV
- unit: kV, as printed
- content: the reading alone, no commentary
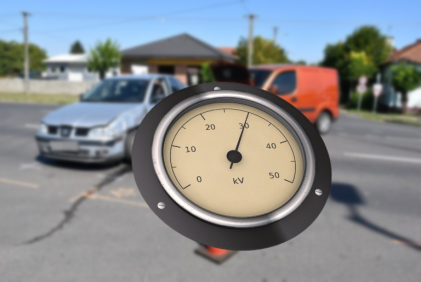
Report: value=30 unit=kV
